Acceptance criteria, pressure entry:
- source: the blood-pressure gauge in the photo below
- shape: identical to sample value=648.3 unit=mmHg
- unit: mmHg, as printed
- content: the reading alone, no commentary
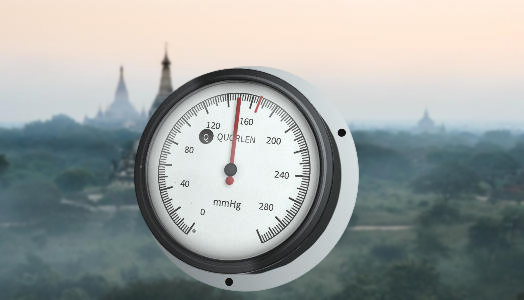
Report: value=150 unit=mmHg
